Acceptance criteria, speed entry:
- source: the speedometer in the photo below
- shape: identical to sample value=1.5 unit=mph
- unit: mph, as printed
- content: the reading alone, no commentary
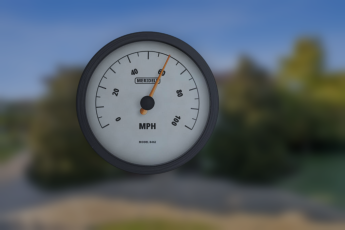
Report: value=60 unit=mph
